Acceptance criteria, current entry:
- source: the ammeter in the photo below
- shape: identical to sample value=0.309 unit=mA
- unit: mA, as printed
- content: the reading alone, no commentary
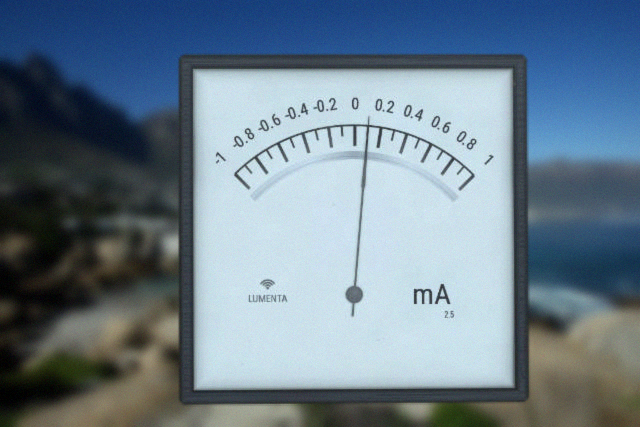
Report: value=0.1 unit=mA
